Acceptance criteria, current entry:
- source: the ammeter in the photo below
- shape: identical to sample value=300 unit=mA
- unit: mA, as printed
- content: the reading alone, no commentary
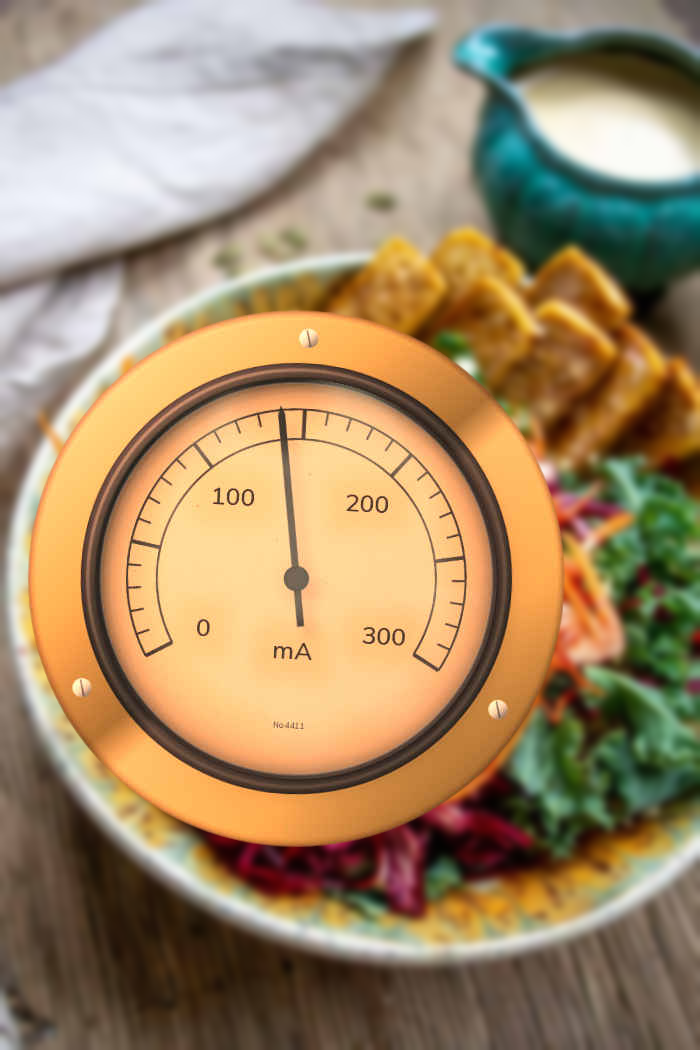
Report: value=140 unit=mA
